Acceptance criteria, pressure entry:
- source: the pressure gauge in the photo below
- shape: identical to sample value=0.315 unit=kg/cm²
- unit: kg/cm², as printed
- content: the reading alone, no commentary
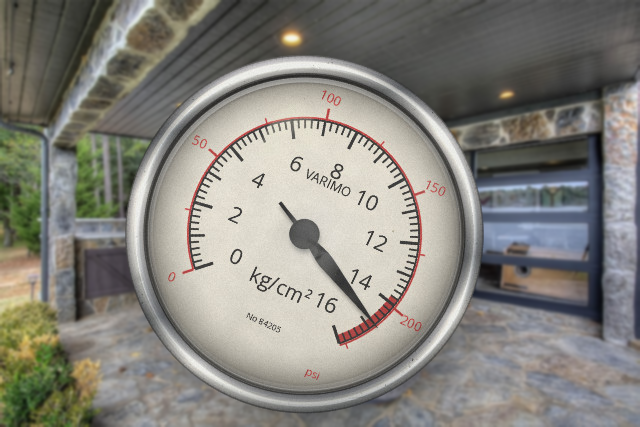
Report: value=14.8 unit=kg/cm²
